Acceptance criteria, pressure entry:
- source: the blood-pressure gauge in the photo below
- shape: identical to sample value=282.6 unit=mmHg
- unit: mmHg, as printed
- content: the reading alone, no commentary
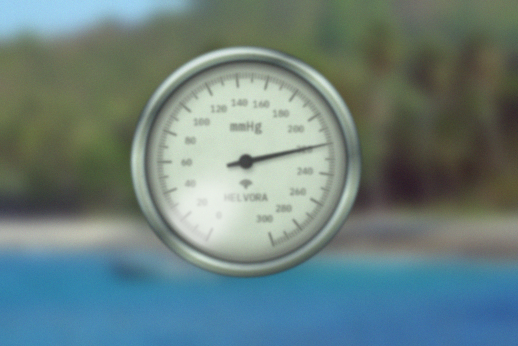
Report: value=220 unit=mmHg
